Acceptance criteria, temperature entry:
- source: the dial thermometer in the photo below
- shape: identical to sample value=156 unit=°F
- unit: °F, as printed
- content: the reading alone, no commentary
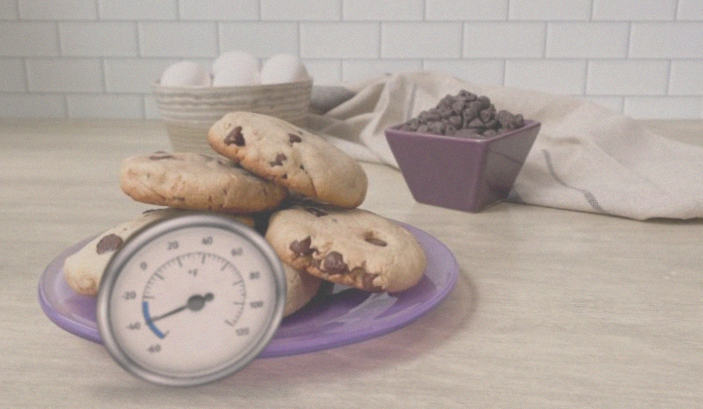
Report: value=-40 unit=°F
